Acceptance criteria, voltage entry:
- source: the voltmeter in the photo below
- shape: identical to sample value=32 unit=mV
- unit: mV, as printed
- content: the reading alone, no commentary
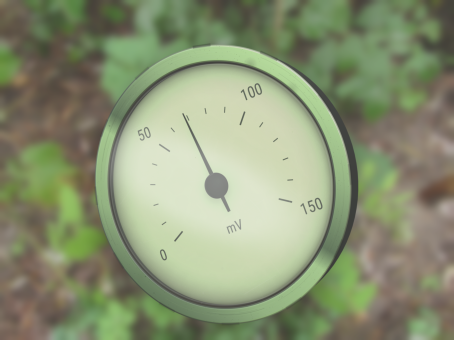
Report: value=70 unit=mV
